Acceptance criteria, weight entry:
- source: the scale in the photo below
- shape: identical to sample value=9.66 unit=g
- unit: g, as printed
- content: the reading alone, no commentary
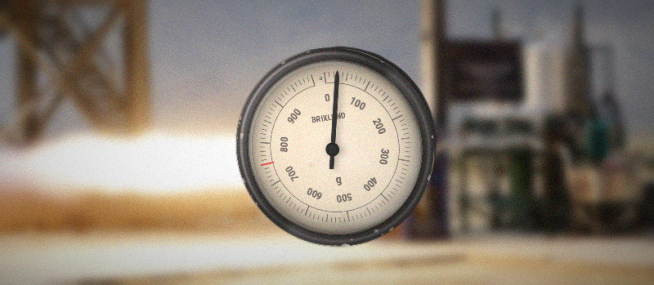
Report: value=30 unit=g
